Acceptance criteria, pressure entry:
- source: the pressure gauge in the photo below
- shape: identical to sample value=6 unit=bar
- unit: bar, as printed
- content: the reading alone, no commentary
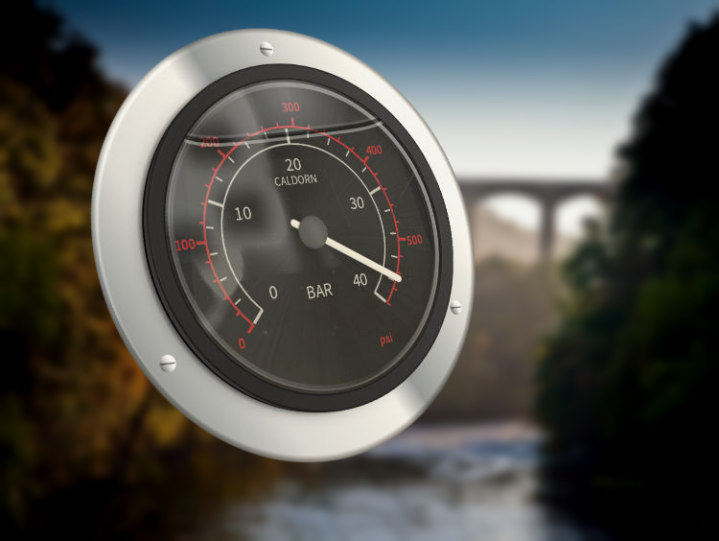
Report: value=38 unit=bar
